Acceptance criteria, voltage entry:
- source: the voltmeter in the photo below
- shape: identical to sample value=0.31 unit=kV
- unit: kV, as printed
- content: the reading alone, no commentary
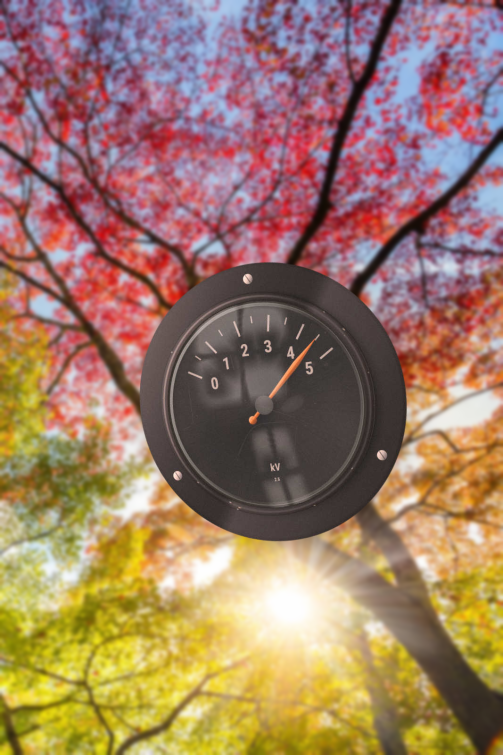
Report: value=4.5 unit=kV
